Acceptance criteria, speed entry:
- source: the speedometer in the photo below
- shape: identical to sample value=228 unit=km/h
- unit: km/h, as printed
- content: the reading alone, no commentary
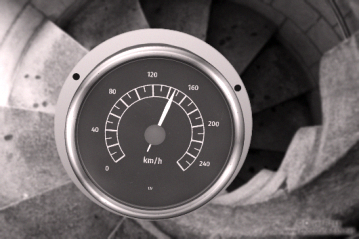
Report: value=145 unit=km/h
